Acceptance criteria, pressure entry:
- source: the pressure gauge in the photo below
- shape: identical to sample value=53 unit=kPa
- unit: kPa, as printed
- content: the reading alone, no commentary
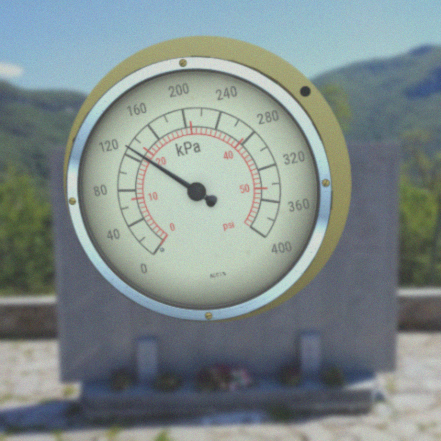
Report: value=130 unit=kPa
